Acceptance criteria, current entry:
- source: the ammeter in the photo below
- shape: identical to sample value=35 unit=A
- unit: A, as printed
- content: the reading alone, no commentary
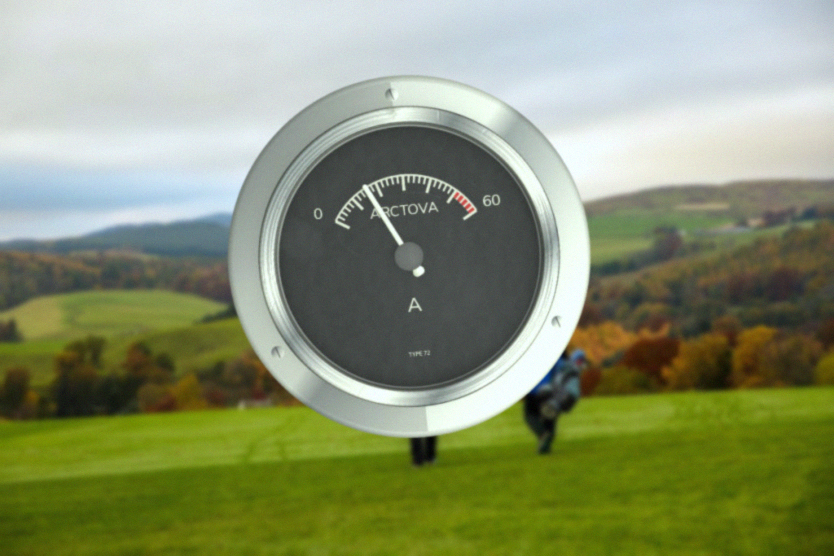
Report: value=16 unit=A
